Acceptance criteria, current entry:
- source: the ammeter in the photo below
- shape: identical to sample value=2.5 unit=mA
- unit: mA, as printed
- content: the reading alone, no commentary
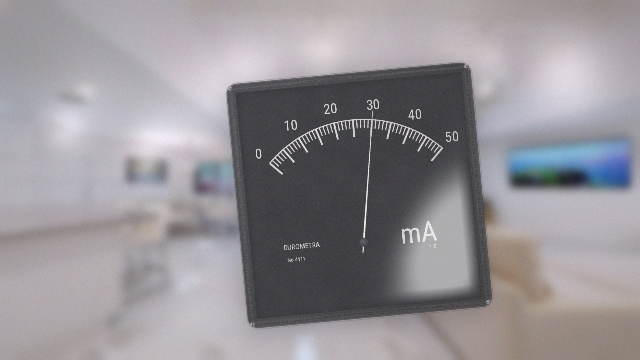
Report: value=30 unit=mA
